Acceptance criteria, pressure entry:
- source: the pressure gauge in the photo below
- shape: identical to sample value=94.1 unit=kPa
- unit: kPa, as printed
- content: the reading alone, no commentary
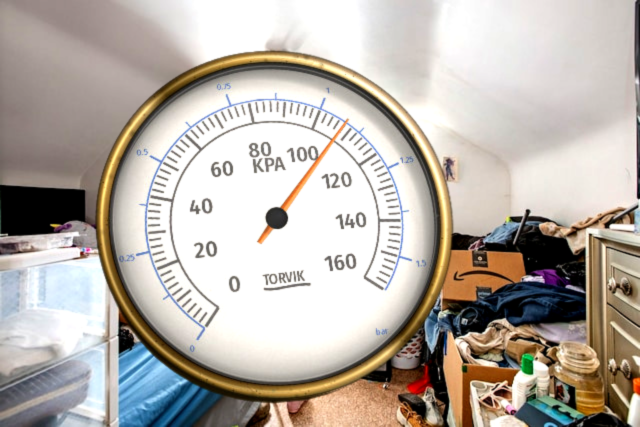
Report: value=108 unit=kPa
